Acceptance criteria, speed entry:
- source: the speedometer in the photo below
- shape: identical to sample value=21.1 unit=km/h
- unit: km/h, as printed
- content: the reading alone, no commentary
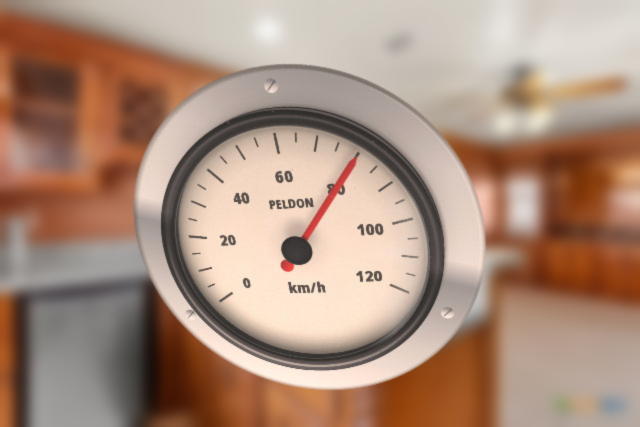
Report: value=80 unit=km/h
